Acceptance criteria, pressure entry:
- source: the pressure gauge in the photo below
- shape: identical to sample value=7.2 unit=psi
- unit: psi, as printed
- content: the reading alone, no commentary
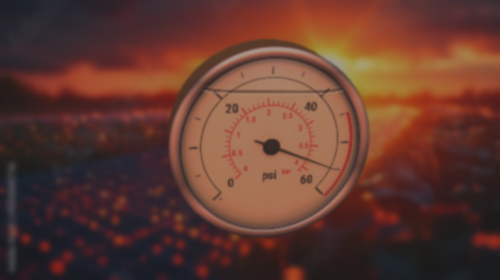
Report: value=55 unit=psi
